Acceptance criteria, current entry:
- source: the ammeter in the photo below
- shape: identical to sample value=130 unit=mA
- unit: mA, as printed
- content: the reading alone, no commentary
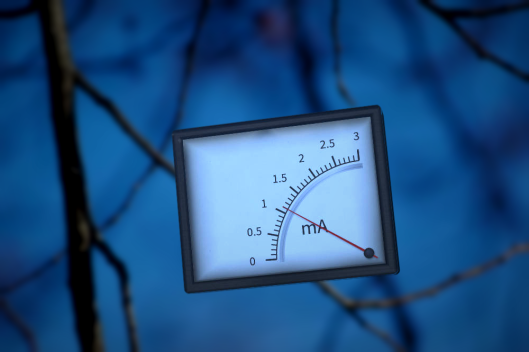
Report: value=1.1 unit=mA
